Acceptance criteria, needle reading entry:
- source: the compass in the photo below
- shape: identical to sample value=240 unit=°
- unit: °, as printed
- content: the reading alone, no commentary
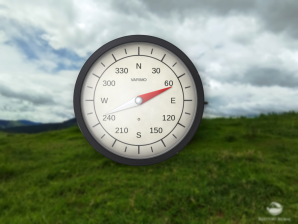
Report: value=67.5 unit=°
